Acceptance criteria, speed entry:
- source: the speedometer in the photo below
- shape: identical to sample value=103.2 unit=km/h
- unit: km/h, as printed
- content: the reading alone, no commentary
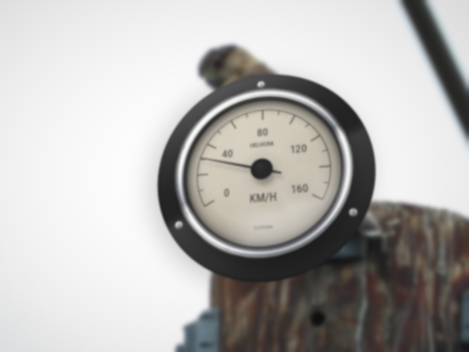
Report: value=30 unit=km/h
